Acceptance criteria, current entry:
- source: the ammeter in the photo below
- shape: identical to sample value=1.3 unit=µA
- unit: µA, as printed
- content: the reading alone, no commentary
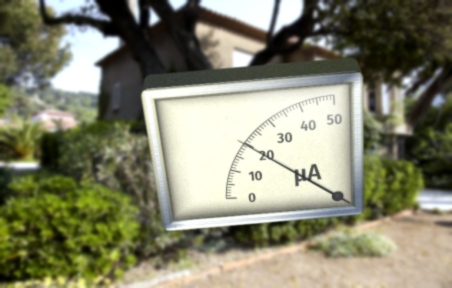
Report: value=20 unit=µA
